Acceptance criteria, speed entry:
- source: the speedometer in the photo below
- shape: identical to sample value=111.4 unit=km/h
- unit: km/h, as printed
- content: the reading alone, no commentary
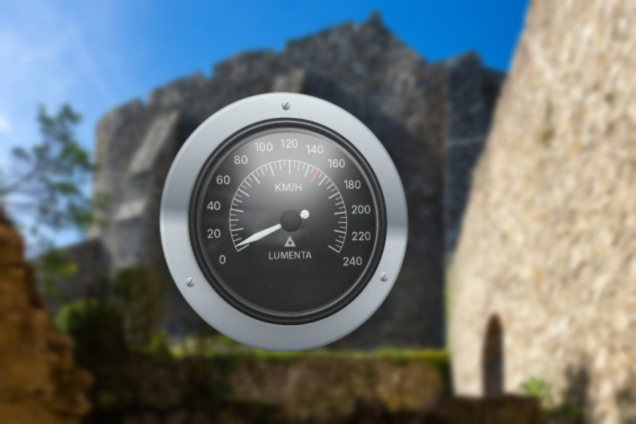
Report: value=5 unit=km/h
